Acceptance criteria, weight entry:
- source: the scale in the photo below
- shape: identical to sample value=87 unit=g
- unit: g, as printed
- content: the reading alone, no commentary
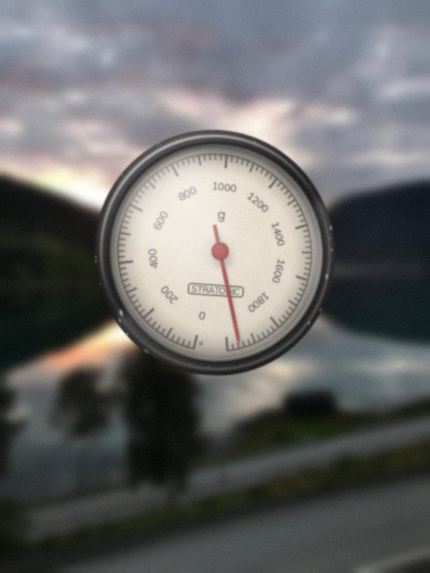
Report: value=1960 unit=g
